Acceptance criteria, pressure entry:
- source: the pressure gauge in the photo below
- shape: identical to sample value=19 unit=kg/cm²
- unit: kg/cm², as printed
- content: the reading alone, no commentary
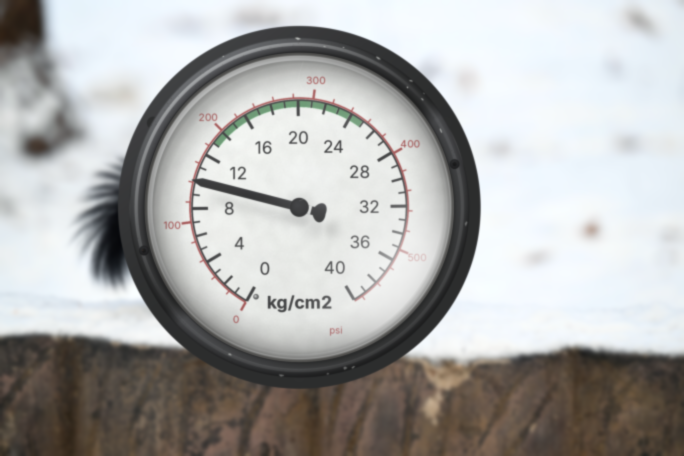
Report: value=10 unit=kg/cm²
